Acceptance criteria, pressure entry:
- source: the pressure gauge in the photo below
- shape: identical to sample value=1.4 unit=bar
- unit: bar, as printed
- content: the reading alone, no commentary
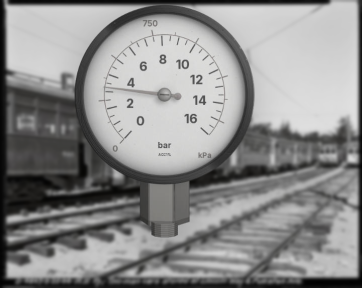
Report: value=3.25 unit=bar
